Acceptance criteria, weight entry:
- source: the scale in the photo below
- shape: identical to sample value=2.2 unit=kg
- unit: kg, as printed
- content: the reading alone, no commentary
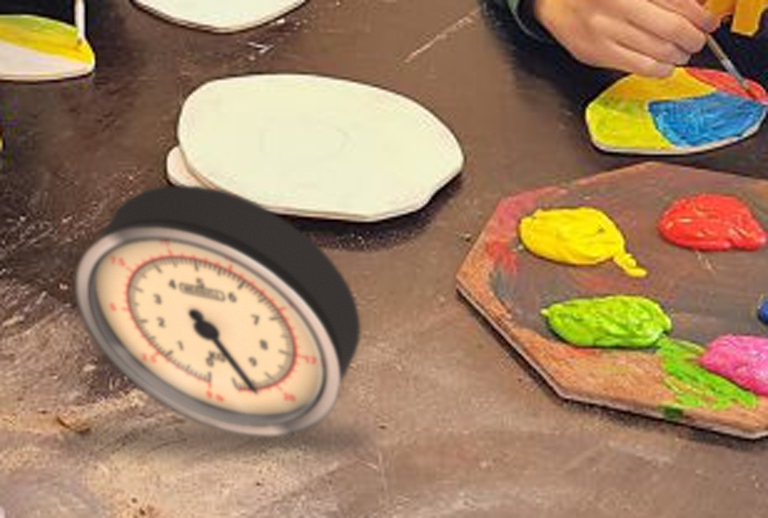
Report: value=9.5 unit=kg
